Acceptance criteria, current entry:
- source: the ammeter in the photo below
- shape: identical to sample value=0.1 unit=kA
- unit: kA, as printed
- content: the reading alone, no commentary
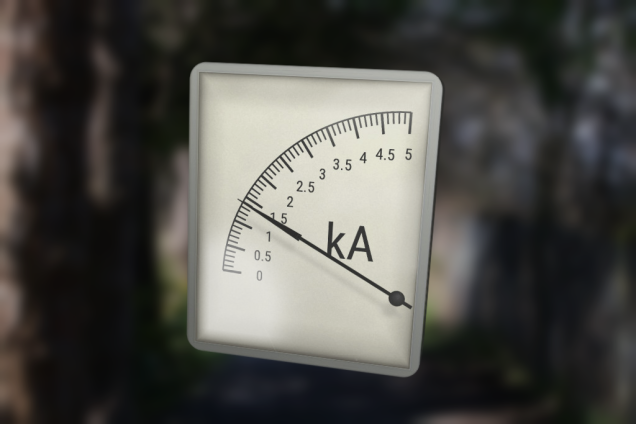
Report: value=1.4 unit=kA
